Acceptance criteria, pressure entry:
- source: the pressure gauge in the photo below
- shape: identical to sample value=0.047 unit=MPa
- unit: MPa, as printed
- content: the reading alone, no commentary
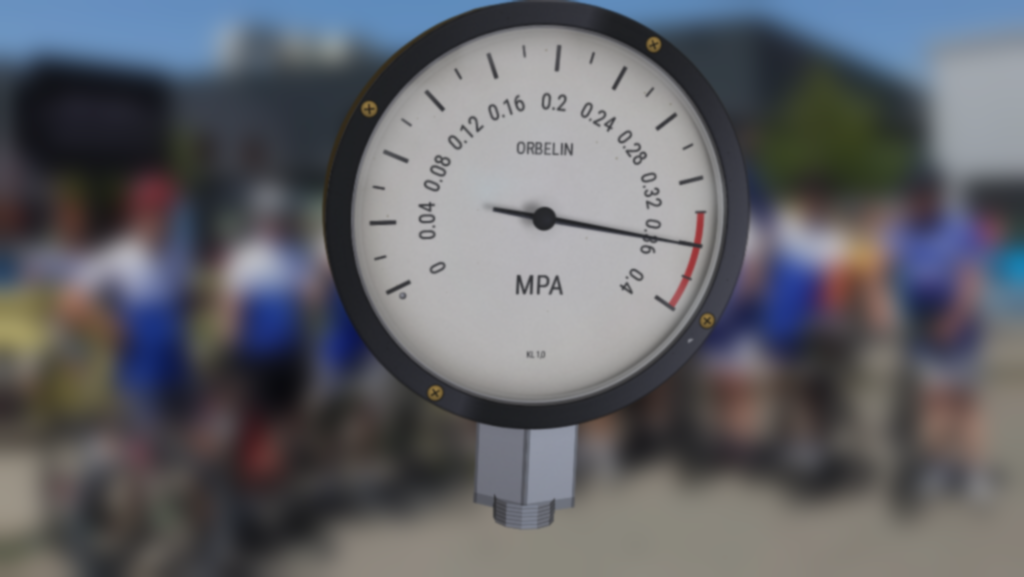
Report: value=0.36 unit=MPa
